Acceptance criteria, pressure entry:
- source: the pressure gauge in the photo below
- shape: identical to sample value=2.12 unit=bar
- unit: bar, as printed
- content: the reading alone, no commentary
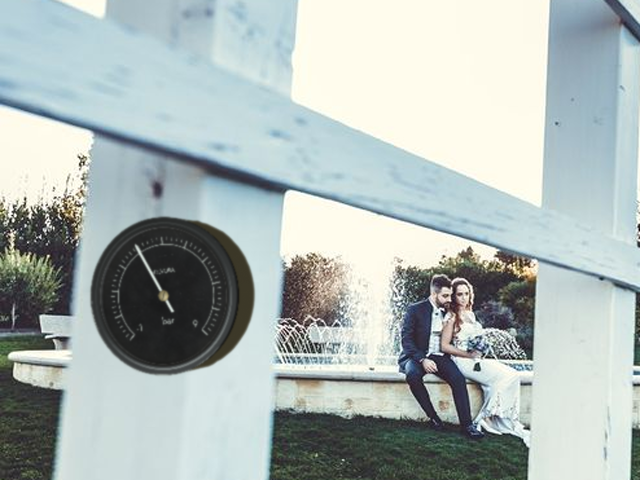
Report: value=3 unit=bar
